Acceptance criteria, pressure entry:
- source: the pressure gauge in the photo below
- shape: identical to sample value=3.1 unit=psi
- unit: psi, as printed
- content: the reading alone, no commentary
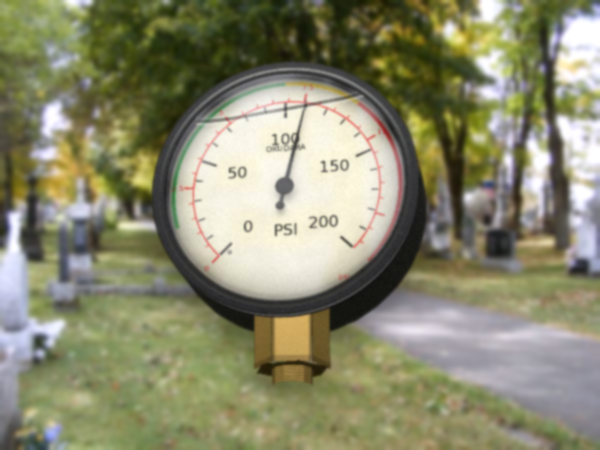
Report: value=110 unit=psi
